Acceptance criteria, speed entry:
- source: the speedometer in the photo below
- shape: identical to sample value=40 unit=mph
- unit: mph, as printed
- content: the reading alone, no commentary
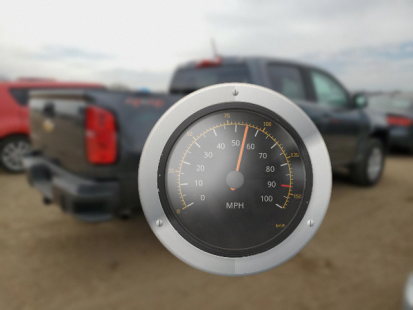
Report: value=55 unit=mph
